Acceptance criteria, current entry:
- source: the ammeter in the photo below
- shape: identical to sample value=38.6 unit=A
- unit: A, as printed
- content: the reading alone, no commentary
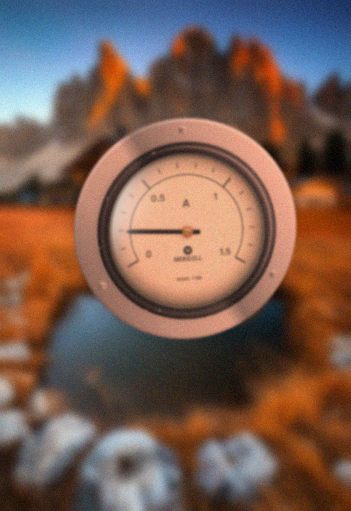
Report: value=0.2 unit=A
